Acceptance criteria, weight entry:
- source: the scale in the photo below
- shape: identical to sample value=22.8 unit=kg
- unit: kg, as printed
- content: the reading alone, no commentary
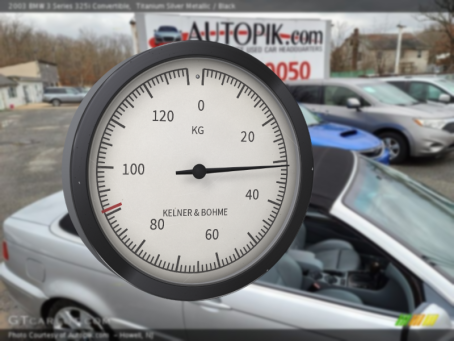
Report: value=31 unit=kg
